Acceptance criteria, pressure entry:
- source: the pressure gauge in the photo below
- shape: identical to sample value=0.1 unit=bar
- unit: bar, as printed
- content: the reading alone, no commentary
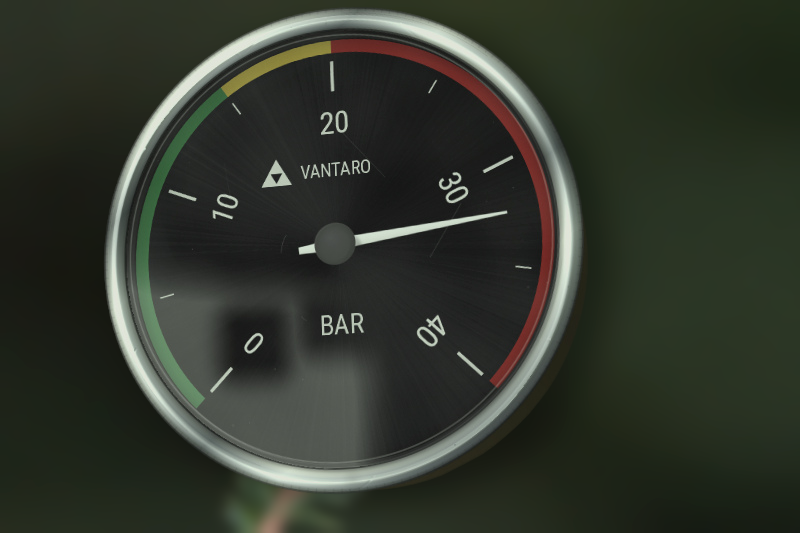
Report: value=32.5 unit=bar
